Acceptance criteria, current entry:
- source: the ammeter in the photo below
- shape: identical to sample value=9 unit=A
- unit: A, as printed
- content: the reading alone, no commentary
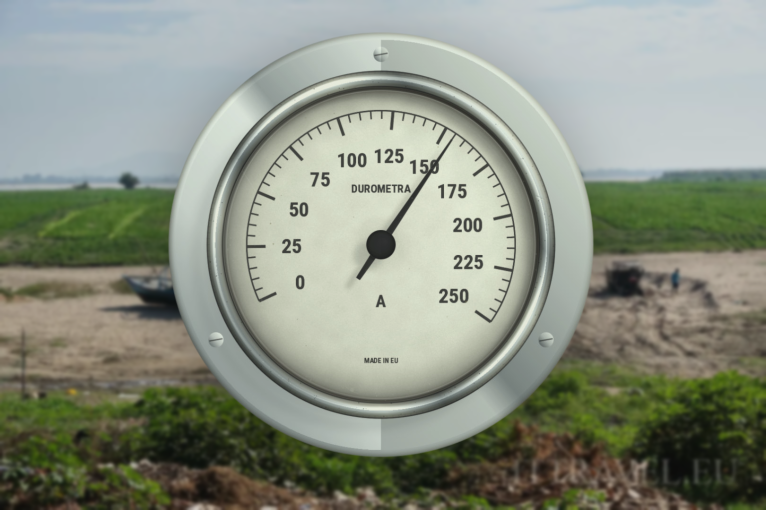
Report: value=155 unit=A
